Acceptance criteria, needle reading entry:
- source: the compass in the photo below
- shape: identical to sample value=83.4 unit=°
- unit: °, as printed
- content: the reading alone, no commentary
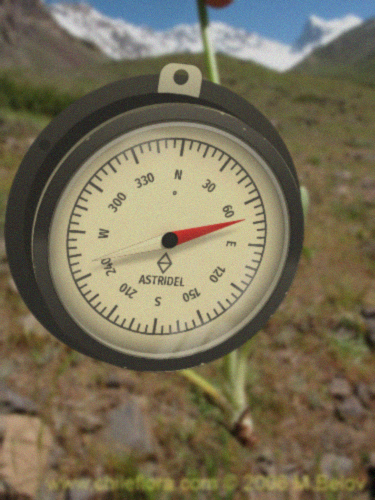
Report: value=70 unit=°
